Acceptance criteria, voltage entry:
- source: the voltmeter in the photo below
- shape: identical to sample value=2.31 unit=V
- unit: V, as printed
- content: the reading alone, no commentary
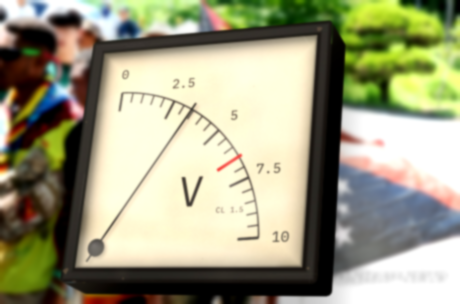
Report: value=3.5 unit=V
